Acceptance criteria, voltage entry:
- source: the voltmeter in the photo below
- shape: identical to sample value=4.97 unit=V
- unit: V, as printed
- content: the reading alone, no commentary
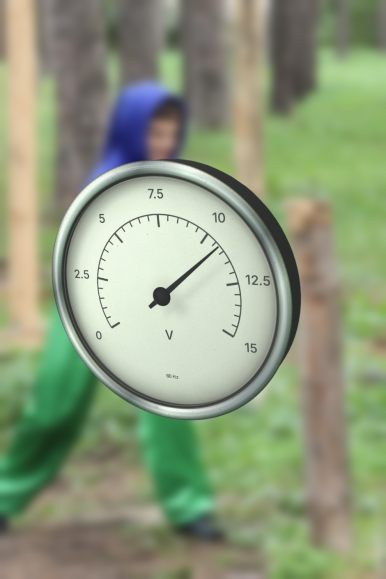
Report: value=10.75 unit=V
